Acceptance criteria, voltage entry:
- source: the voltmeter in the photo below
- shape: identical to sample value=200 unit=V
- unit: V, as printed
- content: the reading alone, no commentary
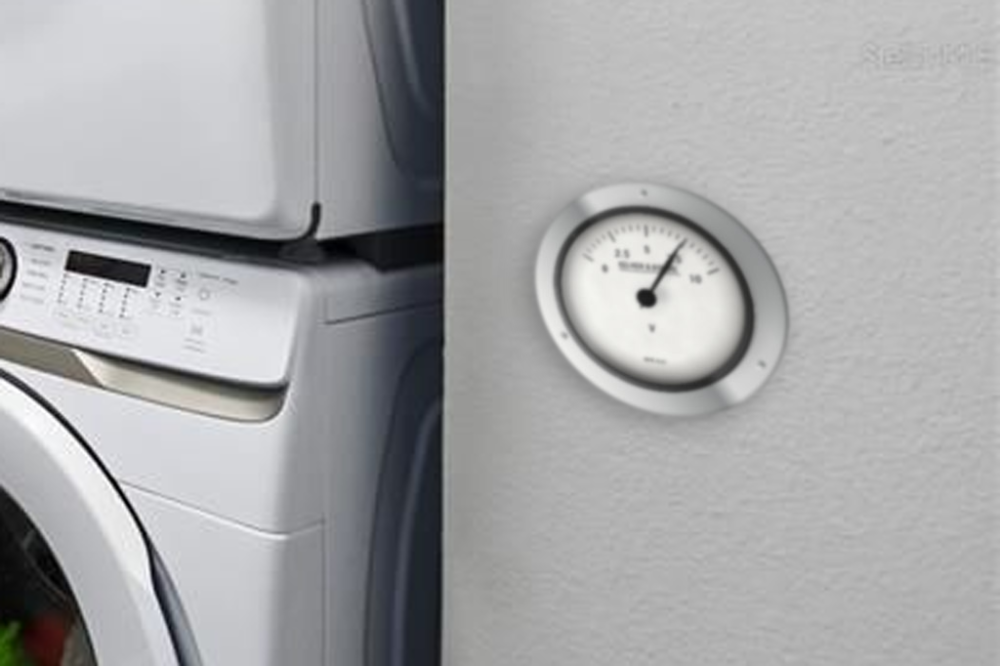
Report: value=7.5 unit=V
